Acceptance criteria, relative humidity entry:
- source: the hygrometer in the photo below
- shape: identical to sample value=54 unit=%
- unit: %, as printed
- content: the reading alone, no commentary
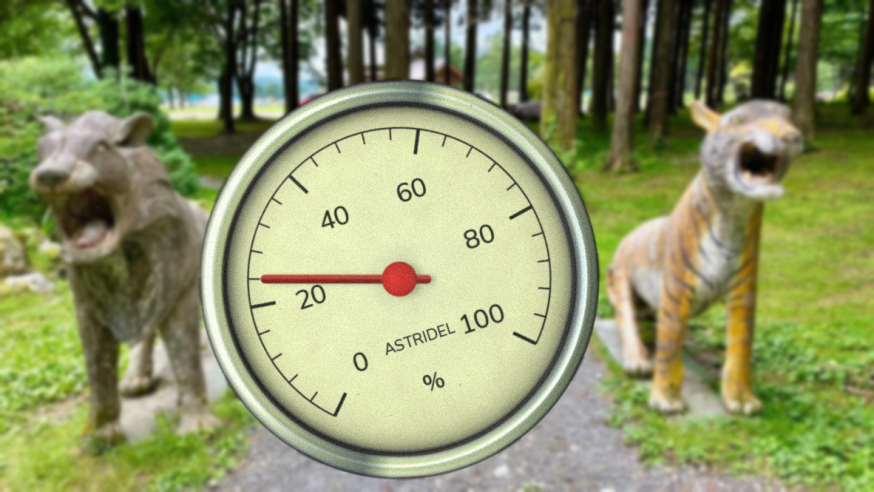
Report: value=24 unit=%
